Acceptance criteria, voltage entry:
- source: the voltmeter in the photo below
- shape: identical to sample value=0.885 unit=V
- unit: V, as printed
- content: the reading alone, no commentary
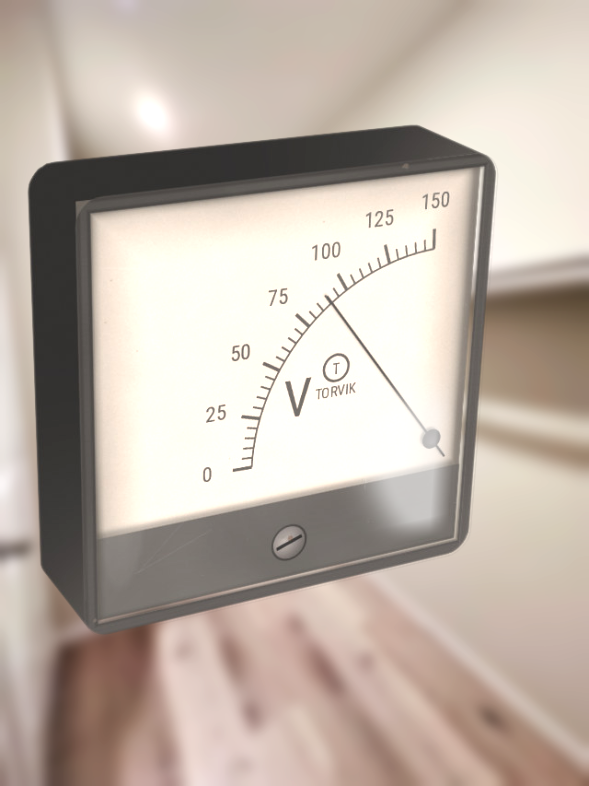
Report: value=90 unit=V
